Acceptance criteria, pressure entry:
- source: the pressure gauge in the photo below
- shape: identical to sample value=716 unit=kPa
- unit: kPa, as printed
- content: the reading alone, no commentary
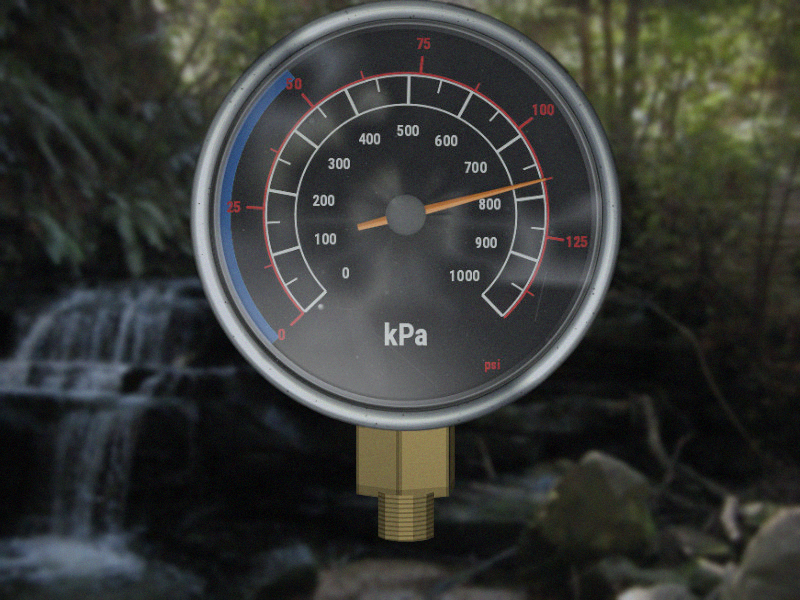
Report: value=775 unit=kPa
